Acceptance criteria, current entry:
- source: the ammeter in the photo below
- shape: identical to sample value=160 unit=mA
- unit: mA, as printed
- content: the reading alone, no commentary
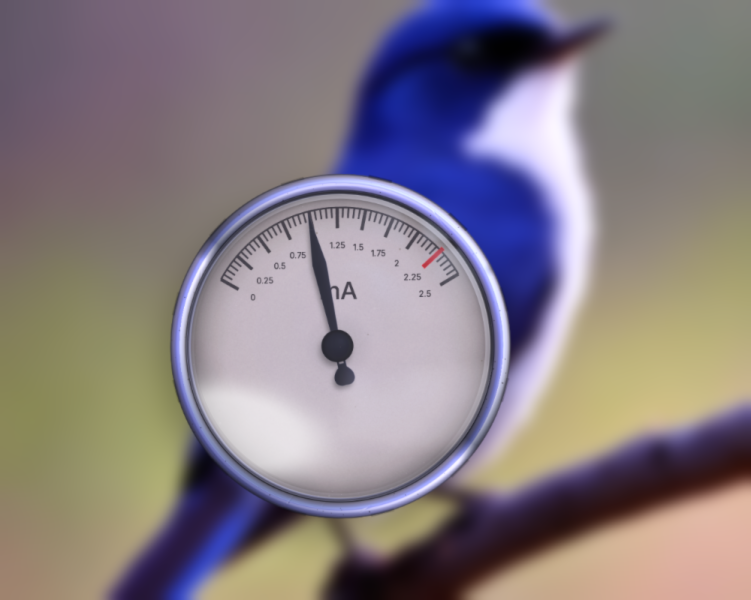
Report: value=1 unit=mA
